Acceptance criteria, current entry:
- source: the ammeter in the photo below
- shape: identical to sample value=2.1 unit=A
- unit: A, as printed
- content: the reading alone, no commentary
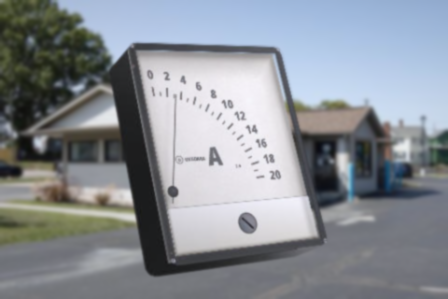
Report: value=3 unit=A
